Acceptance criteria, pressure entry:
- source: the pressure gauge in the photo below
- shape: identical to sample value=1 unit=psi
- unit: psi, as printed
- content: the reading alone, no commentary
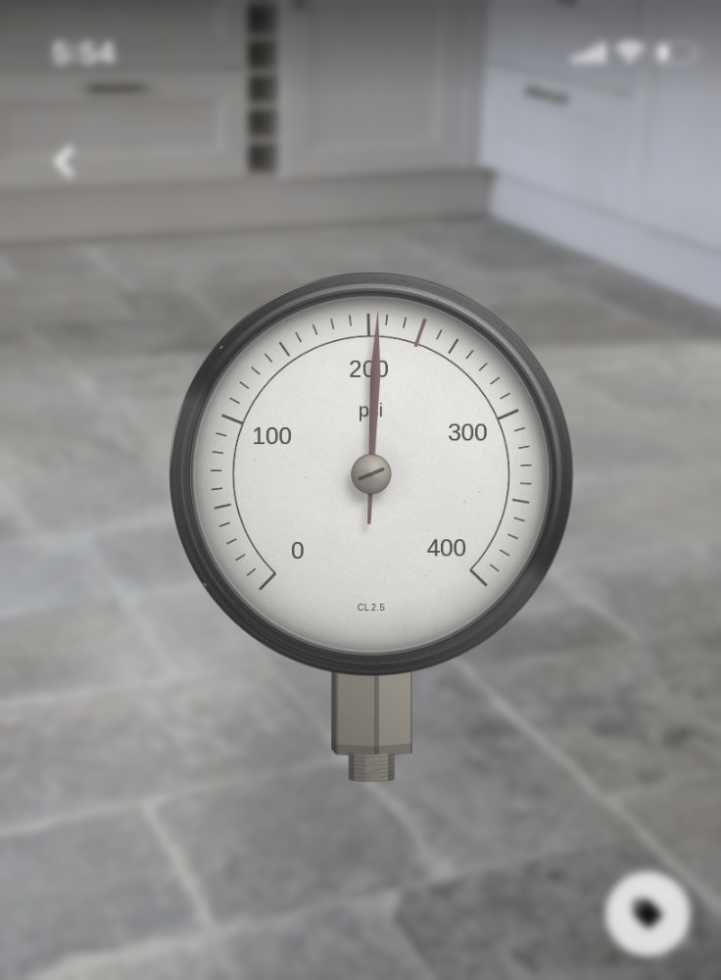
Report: value=205 unit=psi
